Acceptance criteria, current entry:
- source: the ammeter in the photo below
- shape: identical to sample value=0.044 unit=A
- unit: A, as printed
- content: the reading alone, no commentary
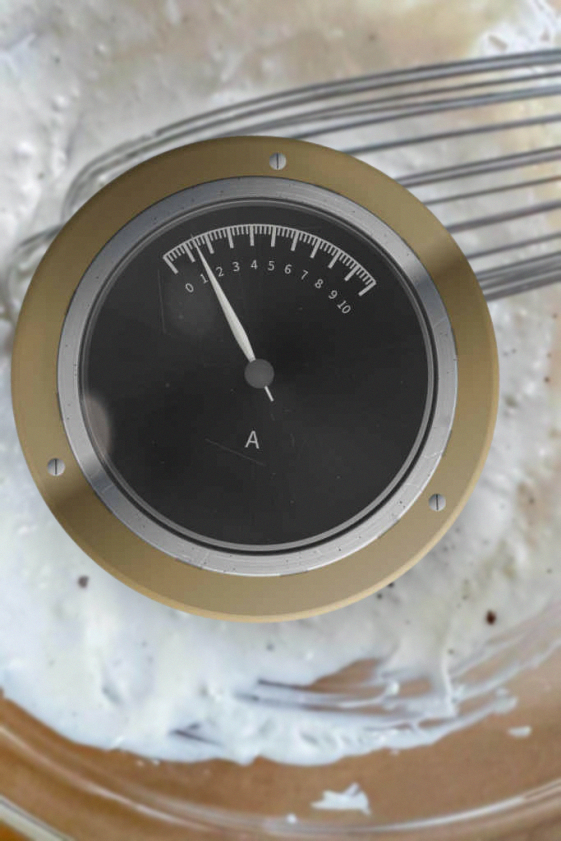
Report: value=1.4 unit=A
